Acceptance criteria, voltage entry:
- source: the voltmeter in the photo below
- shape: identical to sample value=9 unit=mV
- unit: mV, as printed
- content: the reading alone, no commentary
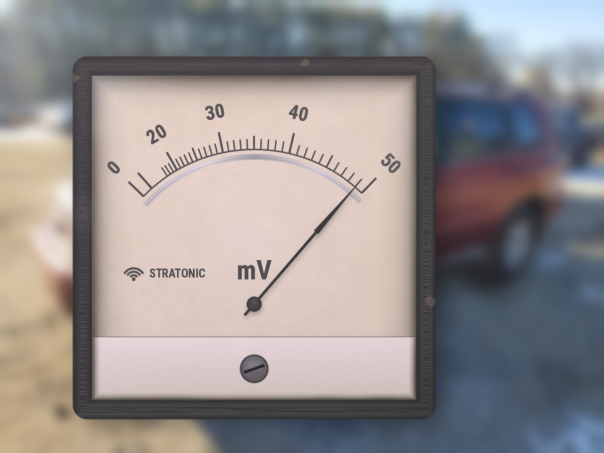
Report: value=49 unit=mV
